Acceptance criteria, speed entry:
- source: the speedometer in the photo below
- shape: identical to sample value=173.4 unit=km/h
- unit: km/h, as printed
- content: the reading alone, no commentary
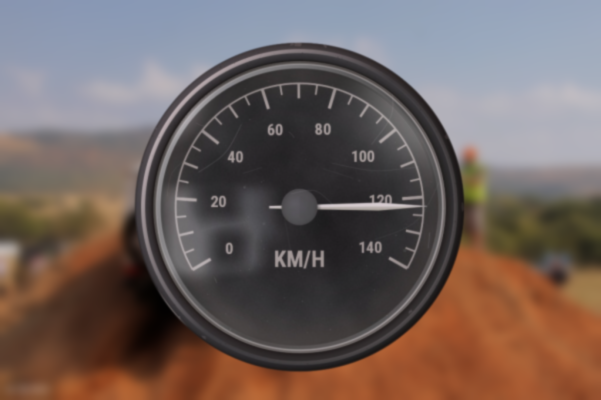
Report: value=122.5 unit=km/h
